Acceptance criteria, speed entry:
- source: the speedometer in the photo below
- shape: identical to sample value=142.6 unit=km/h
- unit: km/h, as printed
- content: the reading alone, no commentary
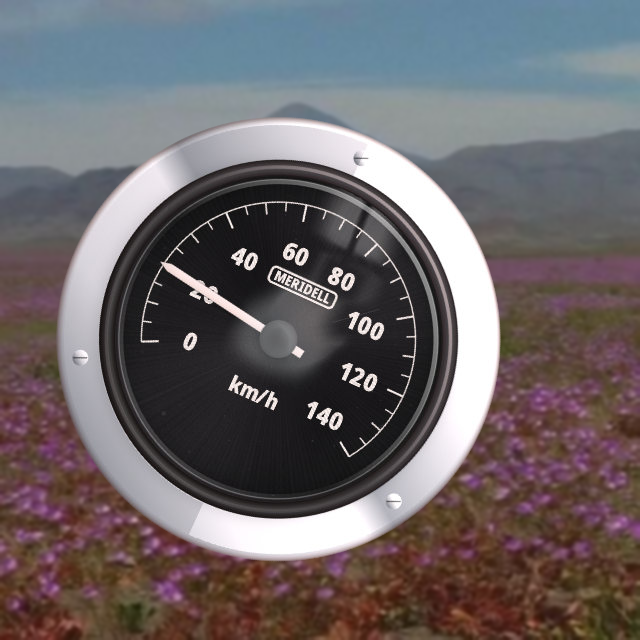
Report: value=20 unit=km/h
